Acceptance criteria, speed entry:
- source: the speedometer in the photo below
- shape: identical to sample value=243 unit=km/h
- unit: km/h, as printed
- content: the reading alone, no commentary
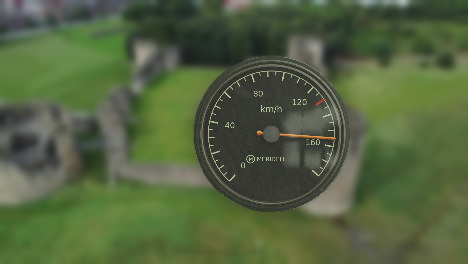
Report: value=155 unit=km/h
